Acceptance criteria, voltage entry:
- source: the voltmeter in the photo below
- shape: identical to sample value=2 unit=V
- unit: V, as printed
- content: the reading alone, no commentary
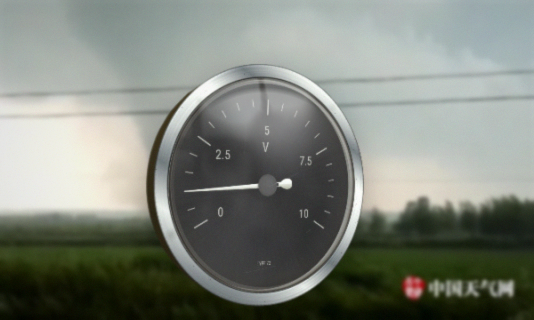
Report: value=1 unit=V
